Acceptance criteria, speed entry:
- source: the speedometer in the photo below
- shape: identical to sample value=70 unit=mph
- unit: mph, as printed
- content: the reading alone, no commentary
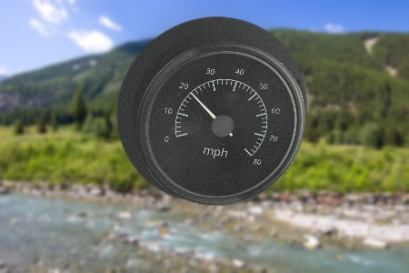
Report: value=20 unit=mph
